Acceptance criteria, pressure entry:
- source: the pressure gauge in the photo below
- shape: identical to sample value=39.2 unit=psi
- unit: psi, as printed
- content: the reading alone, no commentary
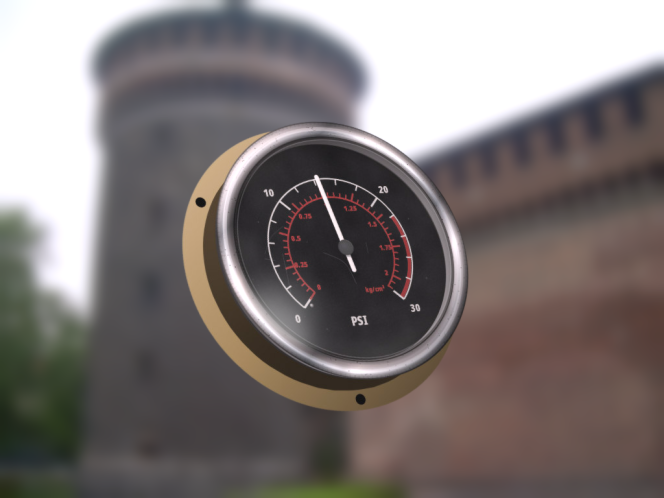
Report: value=14 unit=psi
